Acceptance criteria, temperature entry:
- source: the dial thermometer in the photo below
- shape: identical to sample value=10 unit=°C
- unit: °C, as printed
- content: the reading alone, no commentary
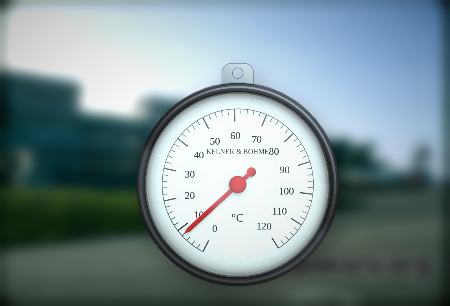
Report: value=8 unit=°C
